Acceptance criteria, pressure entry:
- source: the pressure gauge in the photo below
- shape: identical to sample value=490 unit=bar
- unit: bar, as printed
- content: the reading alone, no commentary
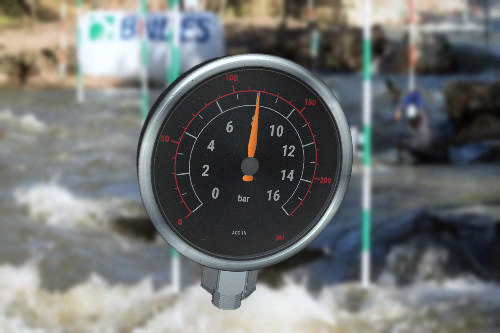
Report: value=8 unit=bar
